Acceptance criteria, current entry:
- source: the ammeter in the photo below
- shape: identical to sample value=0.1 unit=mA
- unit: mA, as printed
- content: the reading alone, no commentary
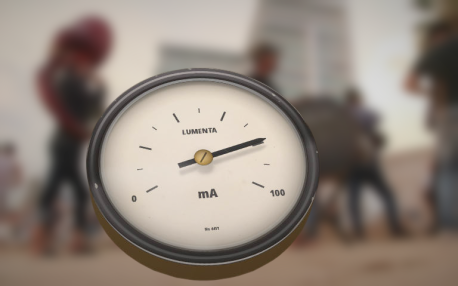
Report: value=80 unit=mA
